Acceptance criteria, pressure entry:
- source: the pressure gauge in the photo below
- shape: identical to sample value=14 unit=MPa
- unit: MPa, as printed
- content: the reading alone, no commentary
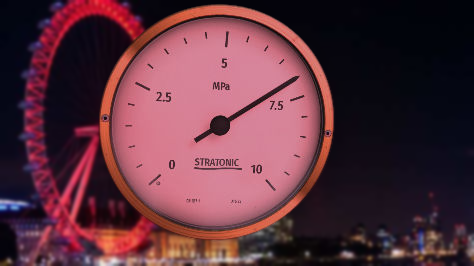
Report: value=7 unit=MPa
